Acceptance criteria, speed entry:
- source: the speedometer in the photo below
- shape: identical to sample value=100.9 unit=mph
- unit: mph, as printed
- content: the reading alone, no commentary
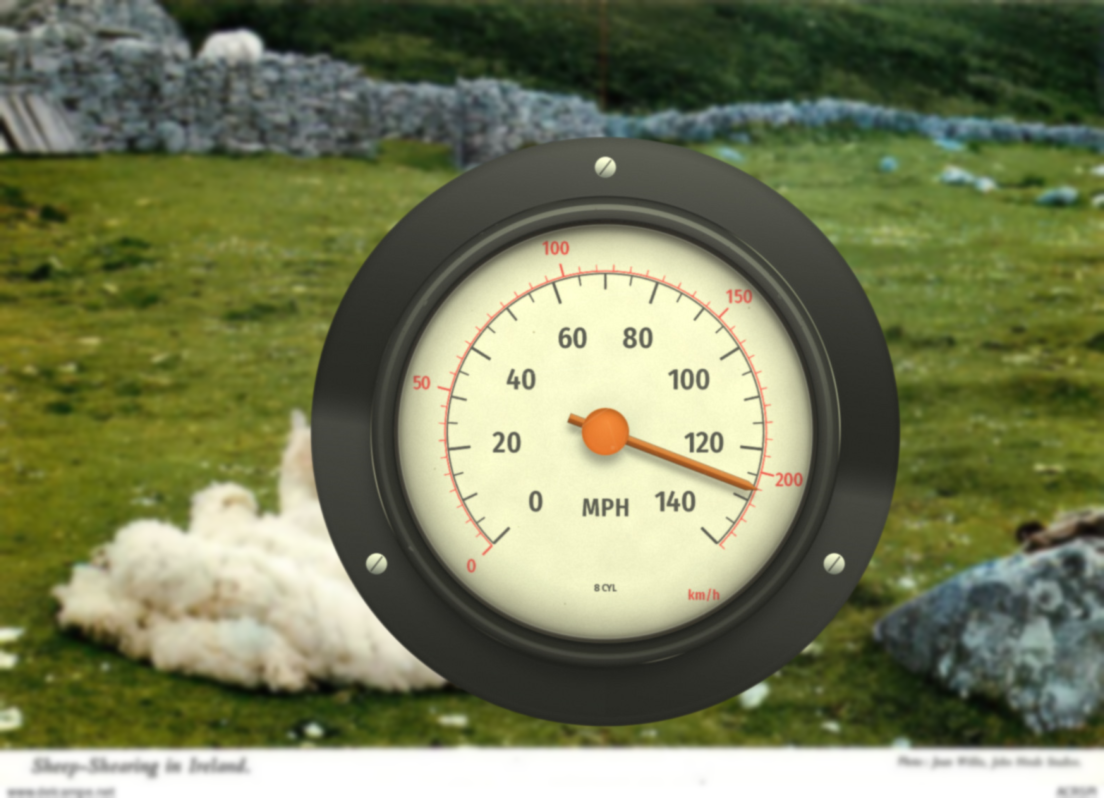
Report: value=127.5 unit=mph
